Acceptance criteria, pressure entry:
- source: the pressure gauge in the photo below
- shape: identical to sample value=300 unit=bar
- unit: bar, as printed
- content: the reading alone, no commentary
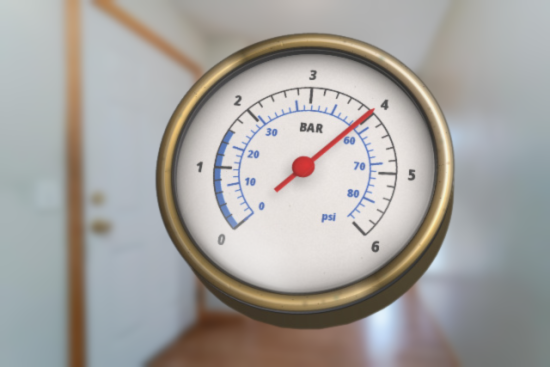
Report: value=4 unit=bar
